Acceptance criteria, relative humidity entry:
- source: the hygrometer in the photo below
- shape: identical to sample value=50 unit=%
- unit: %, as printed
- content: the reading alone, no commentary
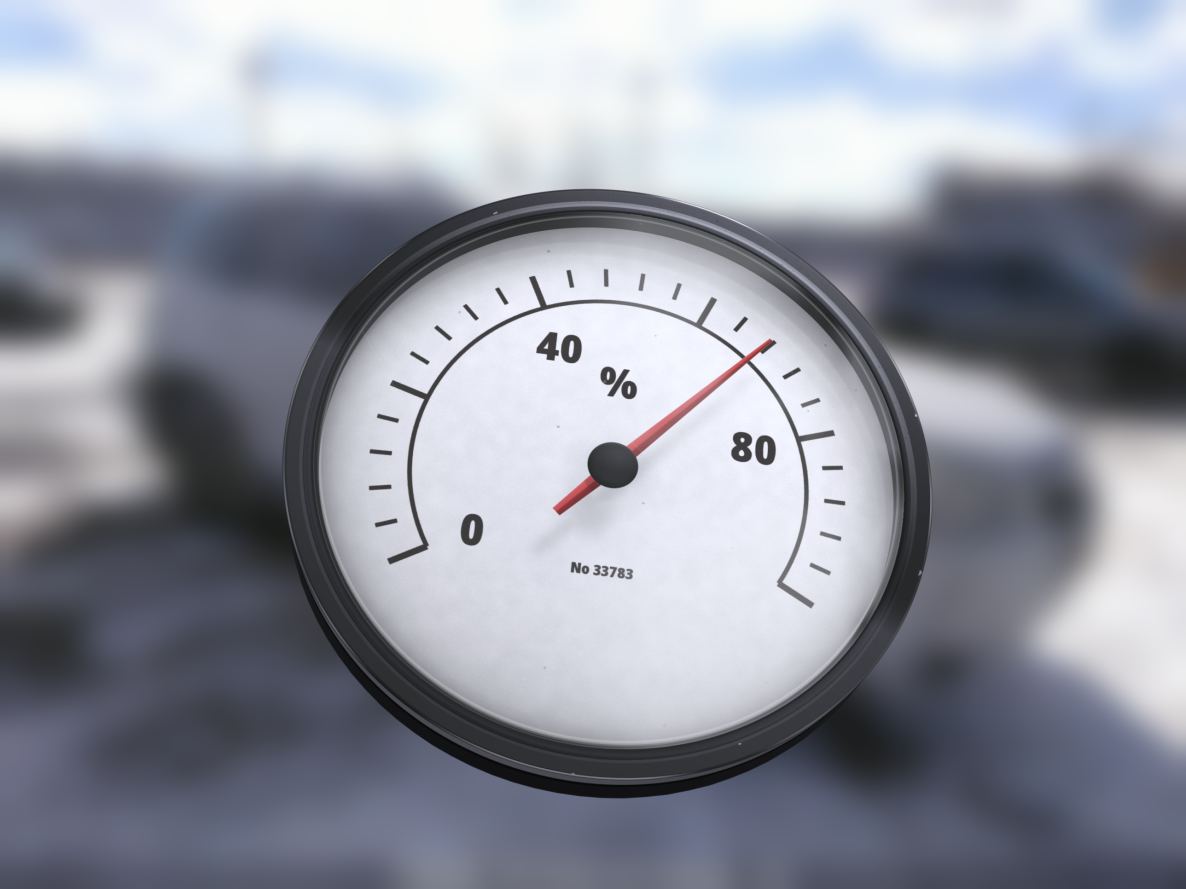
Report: value=68 unit=%
